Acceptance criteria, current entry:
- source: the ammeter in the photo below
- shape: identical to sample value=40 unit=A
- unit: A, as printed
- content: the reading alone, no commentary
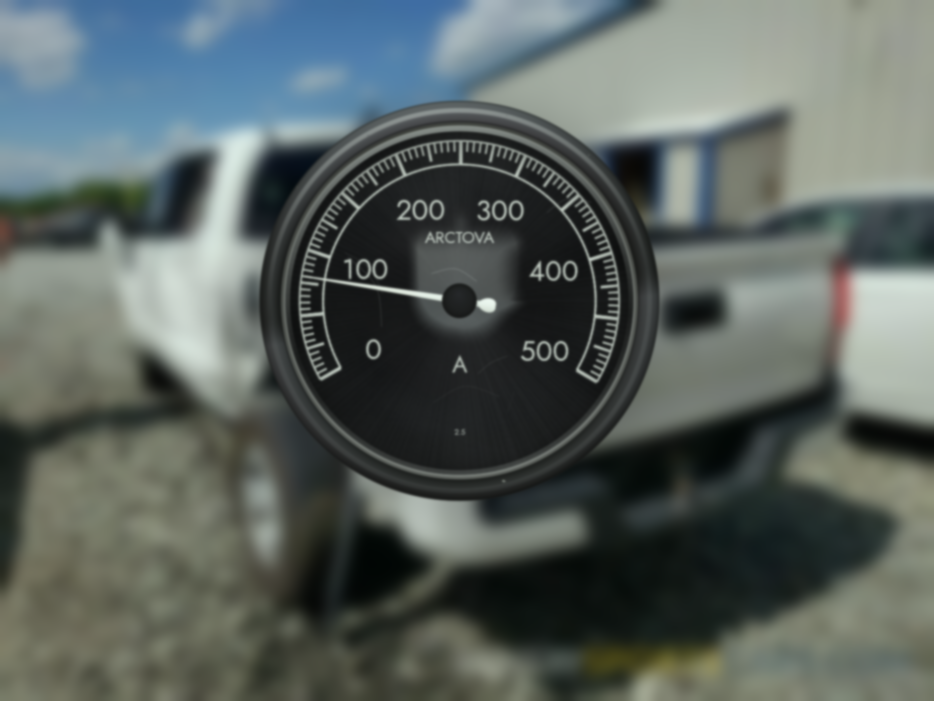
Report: value=80 unit=A
